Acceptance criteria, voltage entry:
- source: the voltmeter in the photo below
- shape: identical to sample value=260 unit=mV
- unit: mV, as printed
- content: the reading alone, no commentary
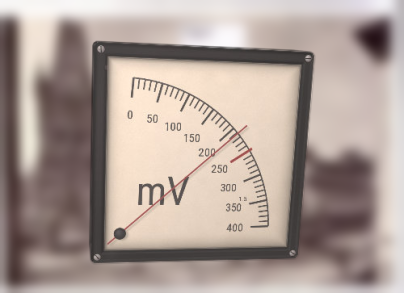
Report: value=210 unit=mV
